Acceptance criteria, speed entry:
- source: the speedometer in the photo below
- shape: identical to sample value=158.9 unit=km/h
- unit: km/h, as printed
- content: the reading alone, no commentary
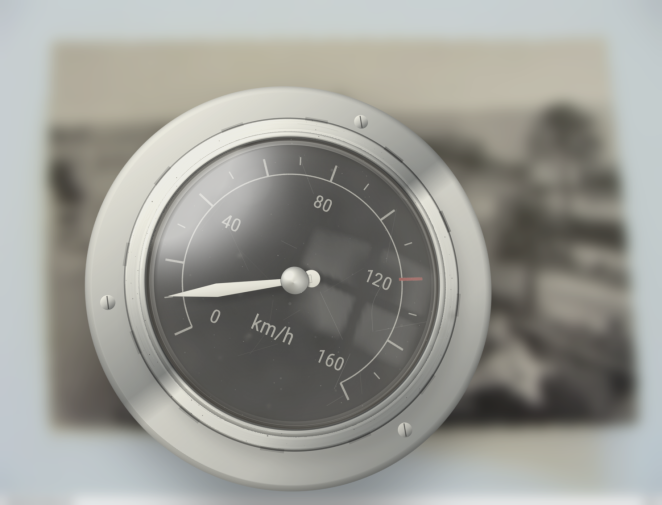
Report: value=10 unit=km/h
